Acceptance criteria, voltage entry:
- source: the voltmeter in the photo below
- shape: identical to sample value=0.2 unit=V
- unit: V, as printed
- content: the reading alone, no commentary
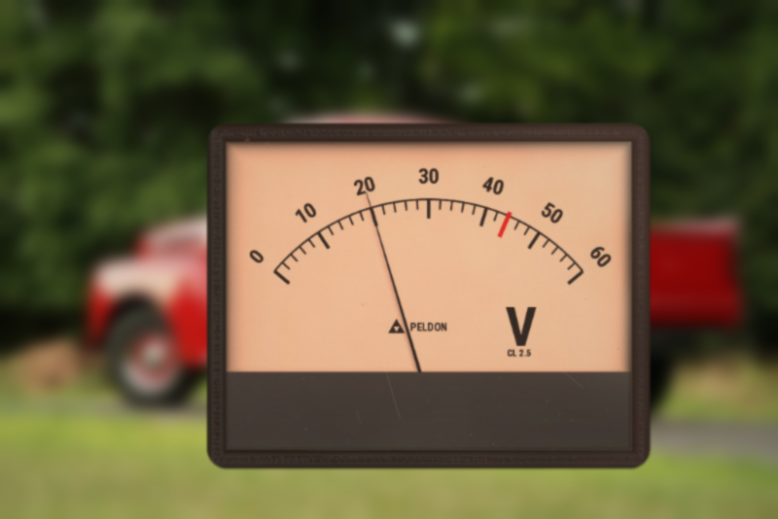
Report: value=20 unit=V
